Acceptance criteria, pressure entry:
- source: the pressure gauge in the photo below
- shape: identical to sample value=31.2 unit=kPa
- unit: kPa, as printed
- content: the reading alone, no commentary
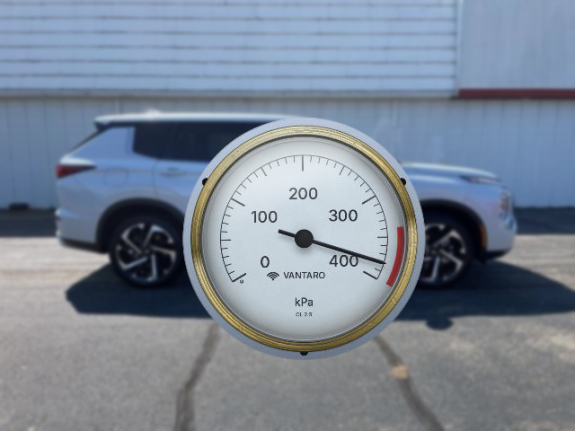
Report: value=380 unit=kPa
